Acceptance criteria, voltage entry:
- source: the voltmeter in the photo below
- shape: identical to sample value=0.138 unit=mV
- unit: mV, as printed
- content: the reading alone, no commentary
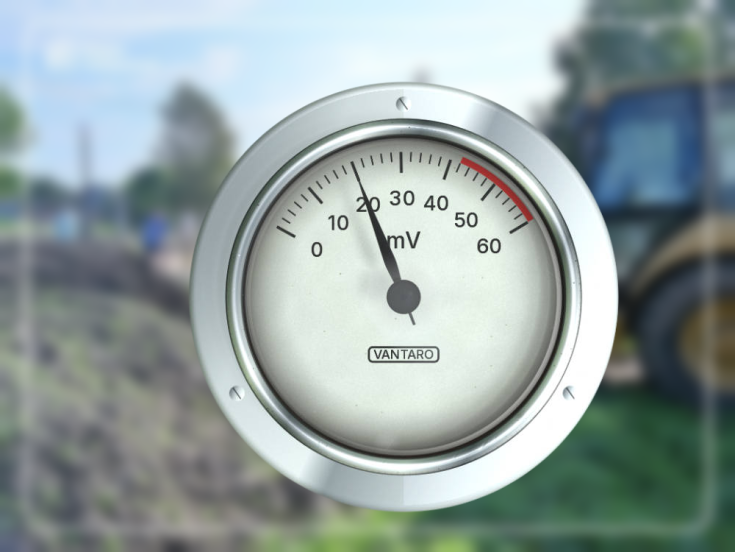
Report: value=20 unit=mV
